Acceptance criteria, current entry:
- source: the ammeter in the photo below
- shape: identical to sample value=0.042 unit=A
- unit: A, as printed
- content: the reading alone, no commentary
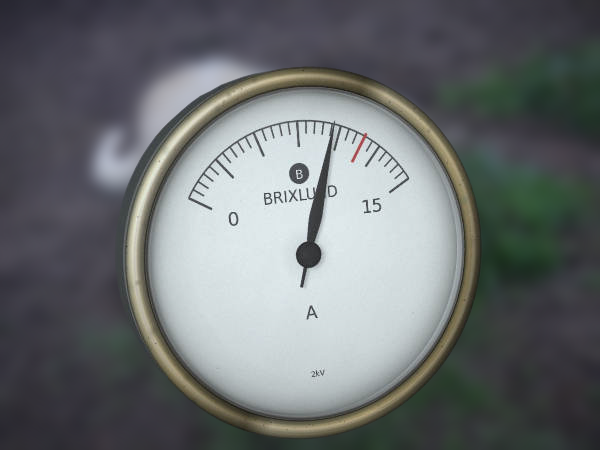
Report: value=9.5 unit=A
